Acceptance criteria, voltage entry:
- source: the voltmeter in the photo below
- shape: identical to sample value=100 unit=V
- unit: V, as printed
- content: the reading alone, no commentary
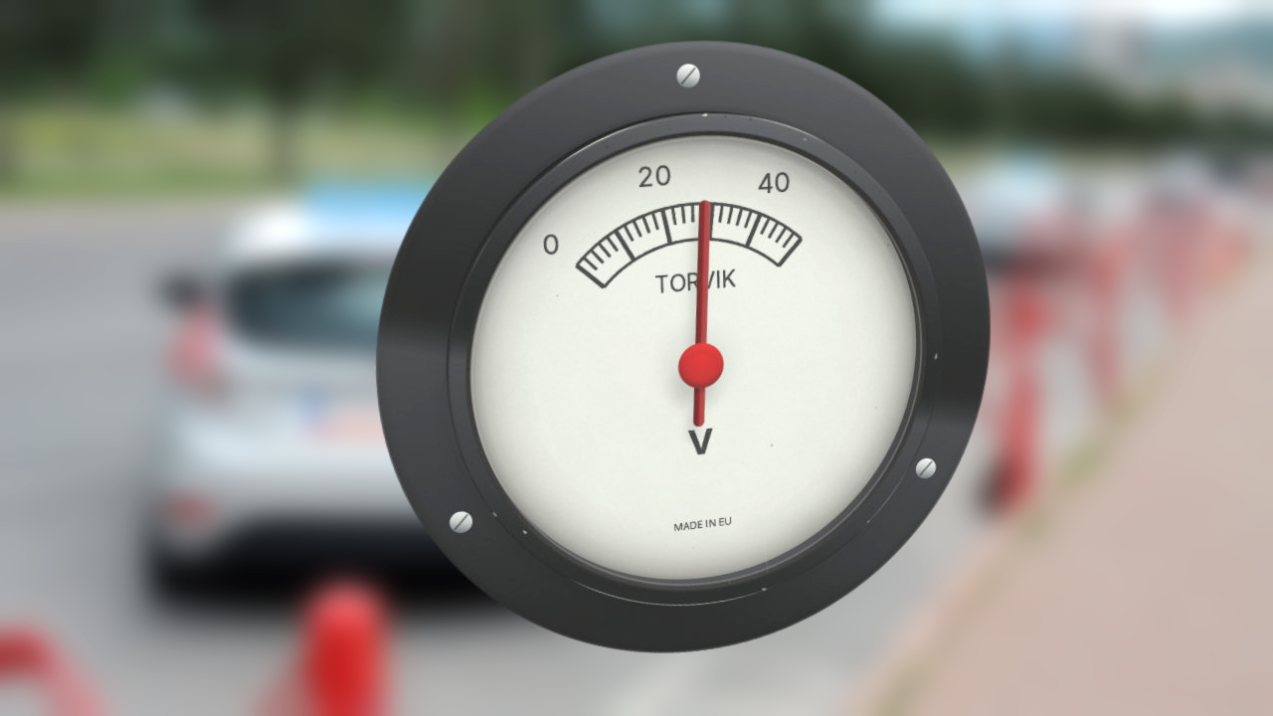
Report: value=28 unit=V
